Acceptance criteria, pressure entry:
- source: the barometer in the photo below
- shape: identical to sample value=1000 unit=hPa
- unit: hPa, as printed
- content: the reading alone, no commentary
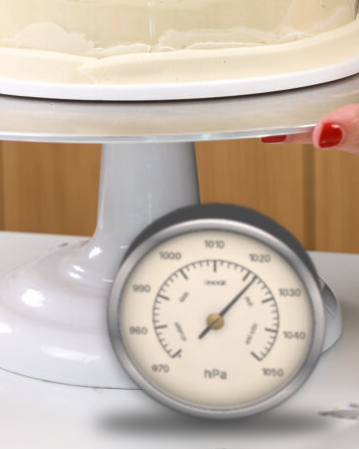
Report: value=1022 unit=hPa
